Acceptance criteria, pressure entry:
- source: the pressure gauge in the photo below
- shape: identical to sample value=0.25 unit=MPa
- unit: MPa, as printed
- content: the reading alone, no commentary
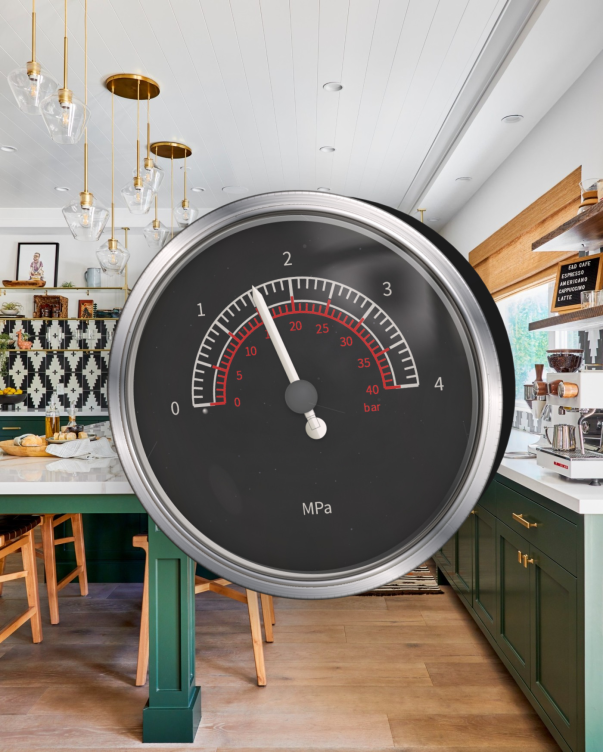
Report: value=1.6 unit=MPa
